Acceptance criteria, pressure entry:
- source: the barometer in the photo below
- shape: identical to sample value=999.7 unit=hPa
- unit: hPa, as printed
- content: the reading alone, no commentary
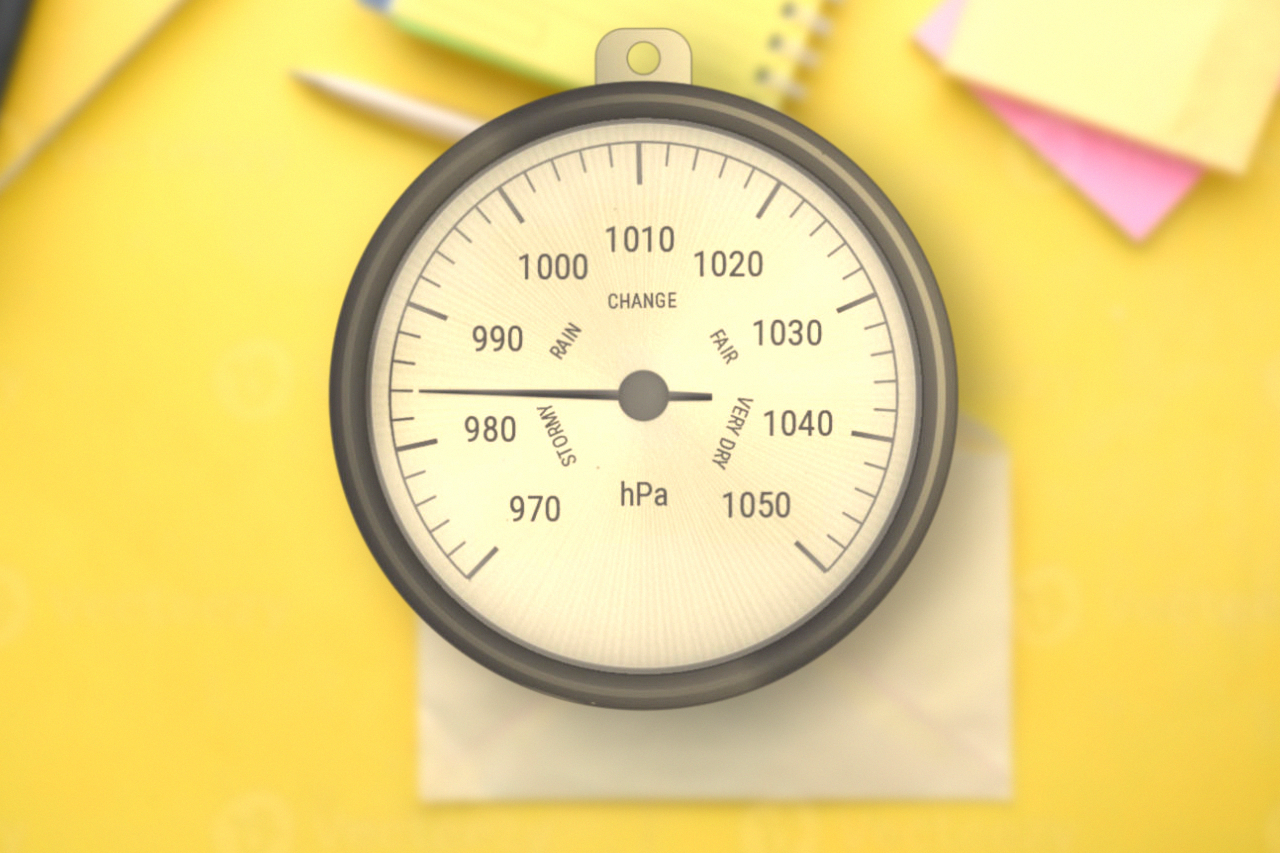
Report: value=984 unit=hPa
